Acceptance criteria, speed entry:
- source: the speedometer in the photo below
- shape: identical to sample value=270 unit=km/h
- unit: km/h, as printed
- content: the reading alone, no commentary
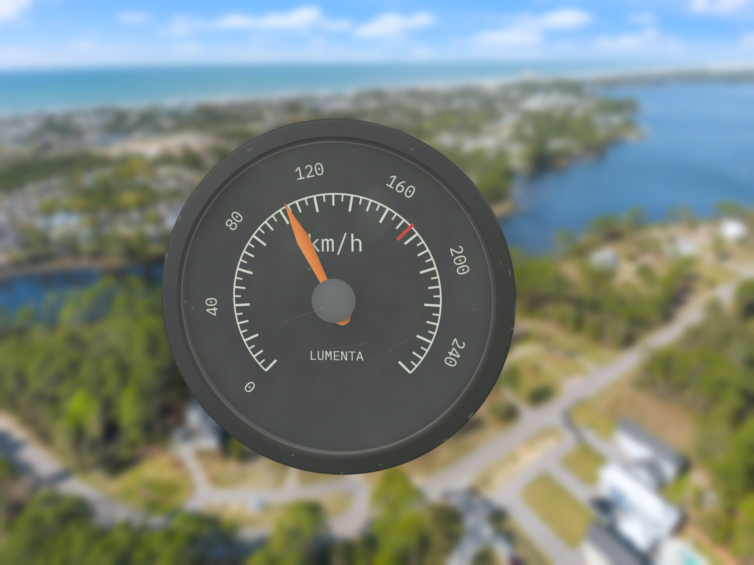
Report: value=105 unit=km/h
